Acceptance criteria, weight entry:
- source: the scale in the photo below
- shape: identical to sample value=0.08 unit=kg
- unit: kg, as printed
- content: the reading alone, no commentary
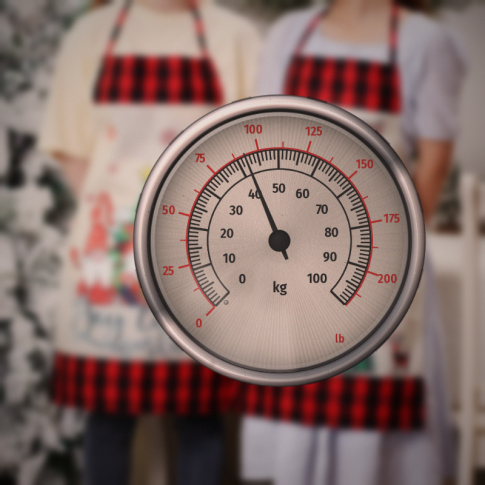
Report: value=42 unit=kg
